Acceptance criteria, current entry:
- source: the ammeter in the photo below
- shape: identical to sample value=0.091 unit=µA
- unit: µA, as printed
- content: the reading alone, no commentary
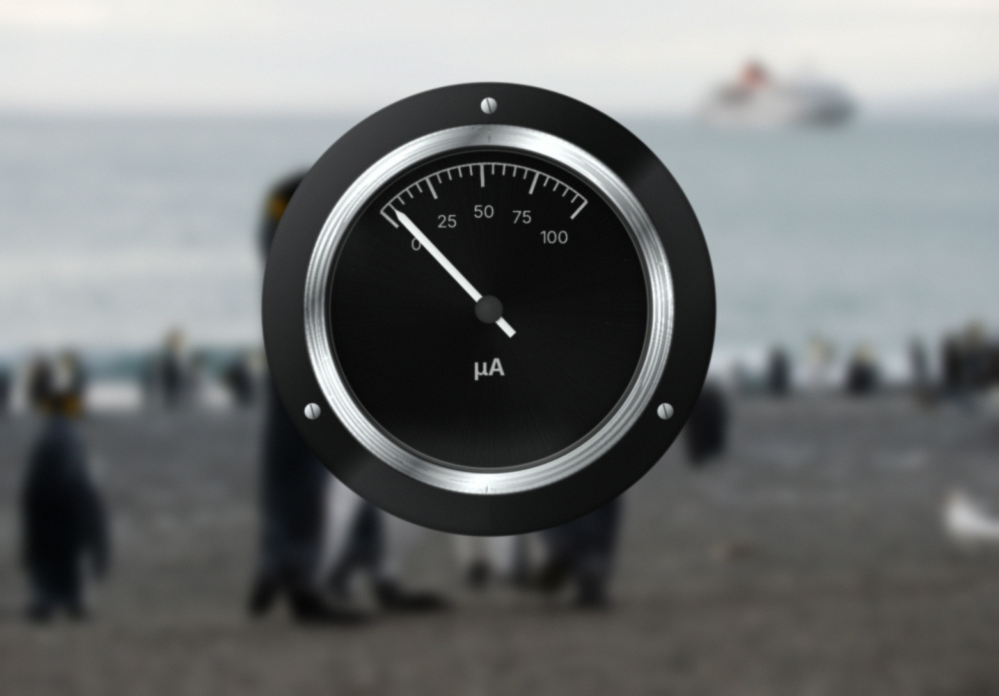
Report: value=5 unit=µA
